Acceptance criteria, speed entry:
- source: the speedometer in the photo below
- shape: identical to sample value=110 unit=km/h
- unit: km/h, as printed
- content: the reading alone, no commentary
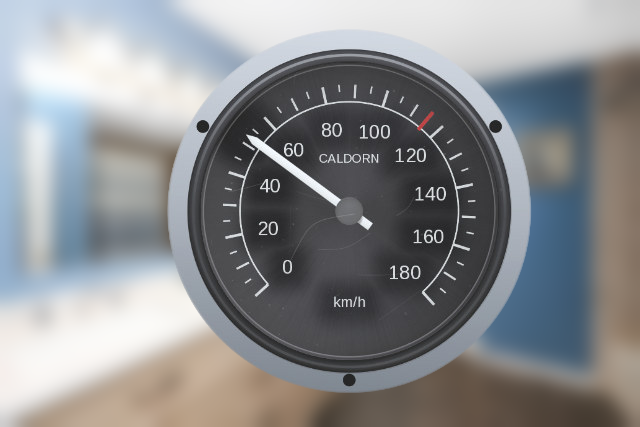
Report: value=52.5 unit=km/h
